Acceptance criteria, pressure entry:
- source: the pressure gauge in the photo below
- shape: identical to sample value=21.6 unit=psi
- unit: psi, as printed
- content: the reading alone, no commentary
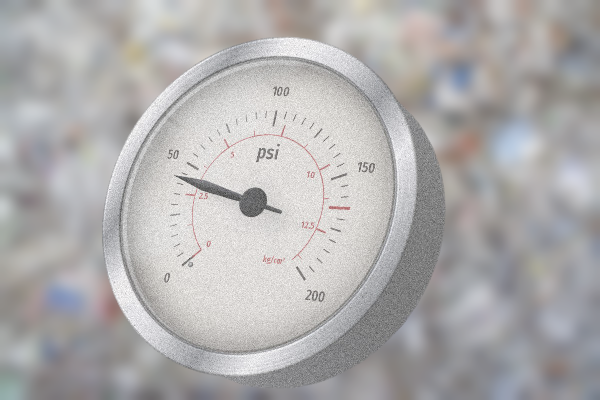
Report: value=42.5 unit=psi
